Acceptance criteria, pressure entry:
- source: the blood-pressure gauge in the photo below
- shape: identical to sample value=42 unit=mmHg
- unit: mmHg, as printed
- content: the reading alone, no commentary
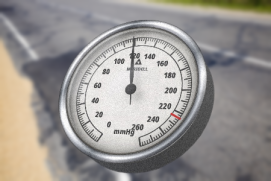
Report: value=120 unit=mmHg
